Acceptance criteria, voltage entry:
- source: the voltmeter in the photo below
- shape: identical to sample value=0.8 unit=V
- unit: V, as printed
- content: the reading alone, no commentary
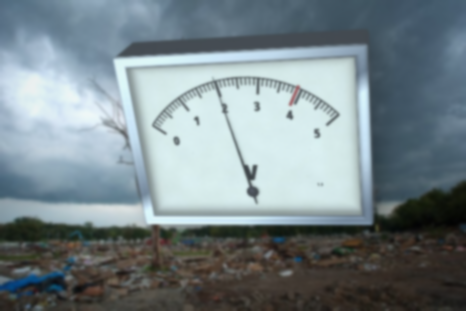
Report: value=2 unit=V
